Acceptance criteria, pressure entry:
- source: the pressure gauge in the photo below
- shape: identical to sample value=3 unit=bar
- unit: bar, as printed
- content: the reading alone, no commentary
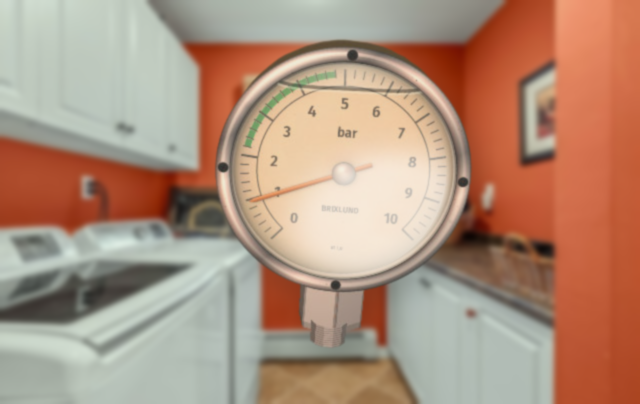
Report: value=1 unit=bar
